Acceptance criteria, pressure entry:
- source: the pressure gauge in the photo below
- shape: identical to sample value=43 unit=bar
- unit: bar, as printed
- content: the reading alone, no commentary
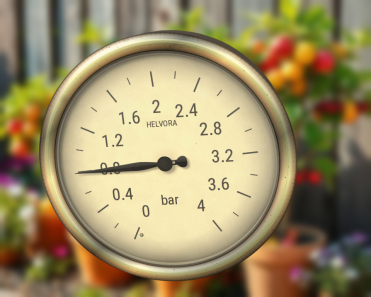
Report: value=0.8 unit=bar
